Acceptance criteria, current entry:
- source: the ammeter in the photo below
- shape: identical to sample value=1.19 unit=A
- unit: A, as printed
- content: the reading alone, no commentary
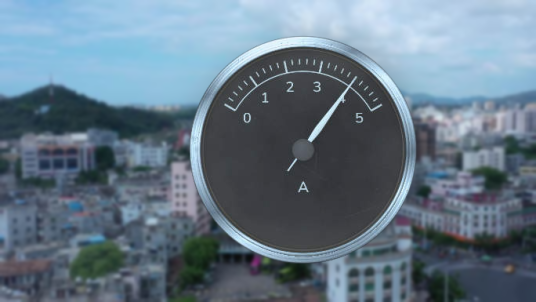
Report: value=4 unit=A
